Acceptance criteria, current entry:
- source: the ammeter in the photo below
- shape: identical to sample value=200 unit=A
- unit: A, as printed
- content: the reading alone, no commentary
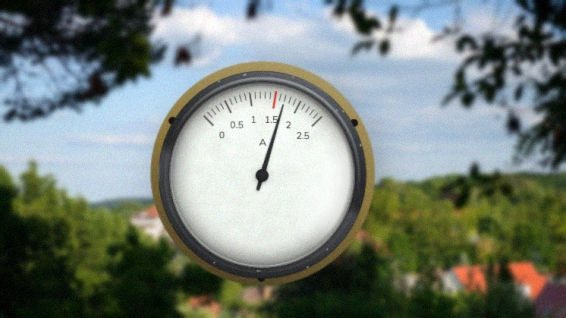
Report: value=1.7 unit=A
